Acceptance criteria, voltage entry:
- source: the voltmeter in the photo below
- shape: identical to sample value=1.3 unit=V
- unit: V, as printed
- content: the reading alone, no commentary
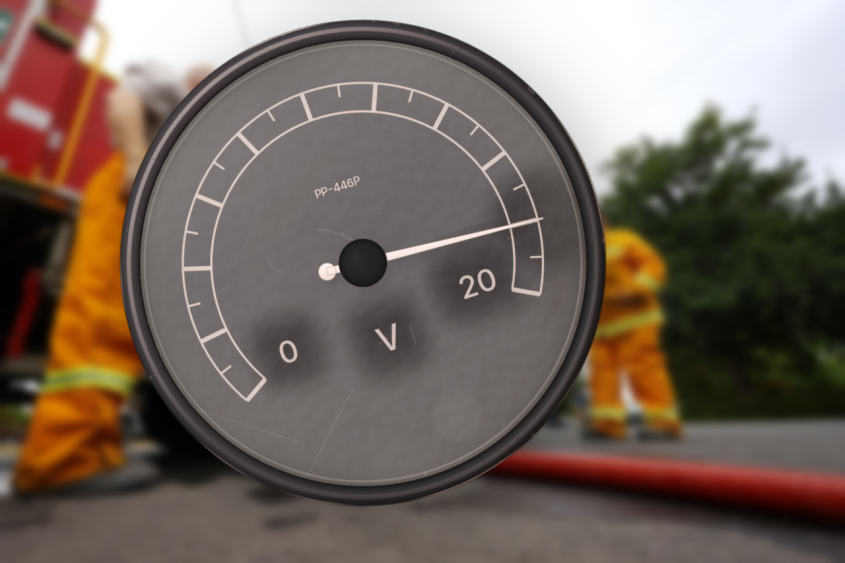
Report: value=18 unit=V
